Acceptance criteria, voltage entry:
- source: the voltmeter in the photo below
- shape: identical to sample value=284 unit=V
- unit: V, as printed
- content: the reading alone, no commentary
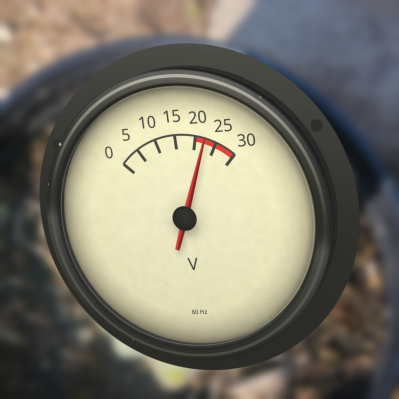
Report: value=22.5 unit=V
